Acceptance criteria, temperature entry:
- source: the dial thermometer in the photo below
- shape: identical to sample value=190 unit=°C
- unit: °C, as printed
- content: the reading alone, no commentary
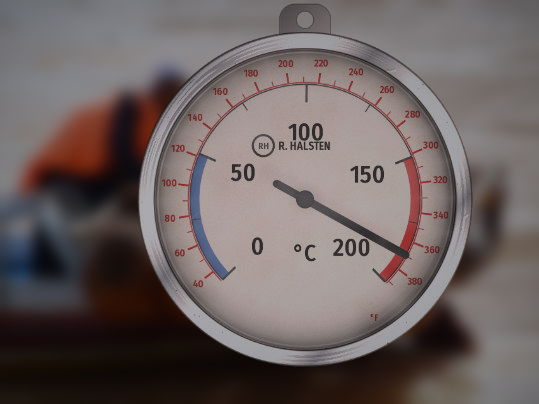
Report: value=187.5 unit=°C
